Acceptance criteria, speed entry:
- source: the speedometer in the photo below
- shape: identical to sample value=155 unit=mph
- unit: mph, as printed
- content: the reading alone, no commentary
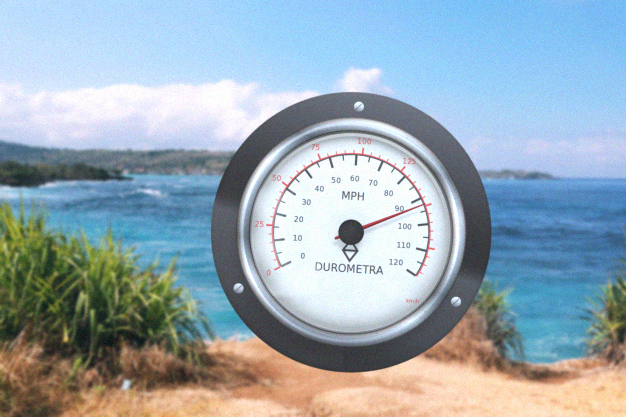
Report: value=92.5 unit=mph
